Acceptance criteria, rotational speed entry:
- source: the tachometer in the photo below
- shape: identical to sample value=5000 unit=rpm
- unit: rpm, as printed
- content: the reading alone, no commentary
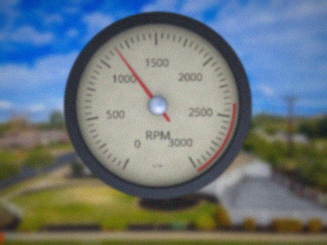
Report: value=1150 unit=rpm
